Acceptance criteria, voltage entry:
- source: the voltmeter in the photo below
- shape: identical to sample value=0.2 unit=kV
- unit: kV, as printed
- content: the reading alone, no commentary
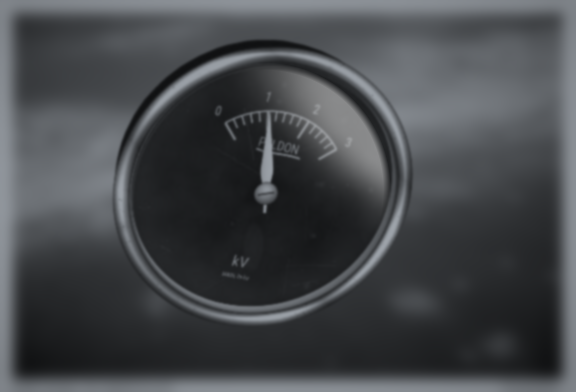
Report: value=1 unit=kV
